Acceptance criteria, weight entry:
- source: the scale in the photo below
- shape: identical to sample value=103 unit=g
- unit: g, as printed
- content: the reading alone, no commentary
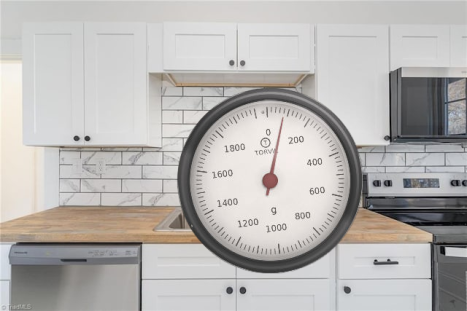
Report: value=80 unit=g
